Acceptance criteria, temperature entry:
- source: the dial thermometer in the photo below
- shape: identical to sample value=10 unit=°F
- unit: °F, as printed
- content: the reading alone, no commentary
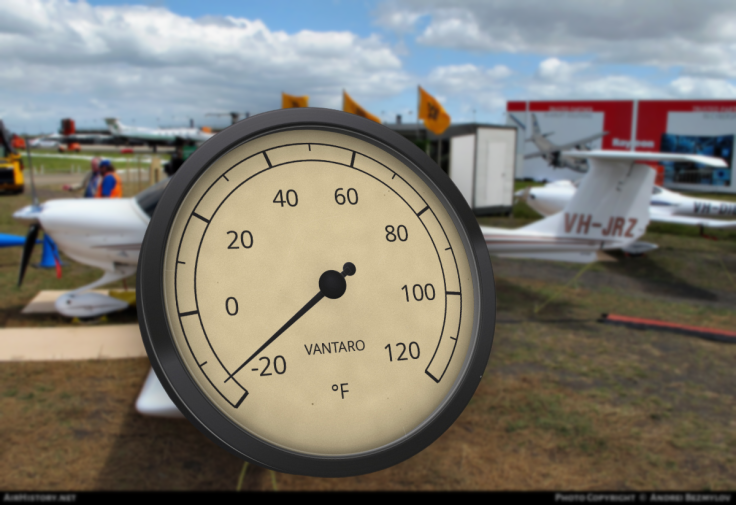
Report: value=-15 unit=°F
